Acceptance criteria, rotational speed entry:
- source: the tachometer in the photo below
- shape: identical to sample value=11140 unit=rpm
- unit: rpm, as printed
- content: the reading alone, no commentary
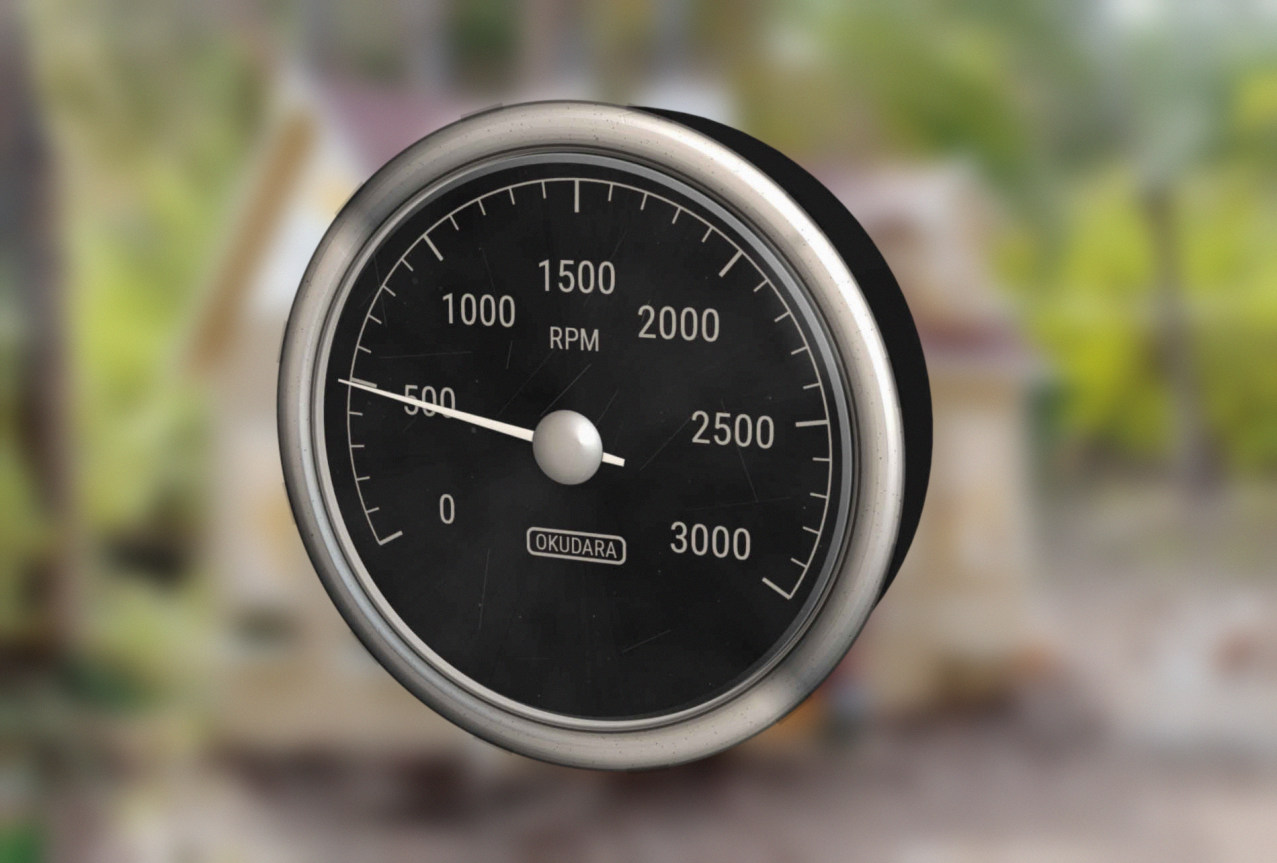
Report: value=500 unit=rpm
